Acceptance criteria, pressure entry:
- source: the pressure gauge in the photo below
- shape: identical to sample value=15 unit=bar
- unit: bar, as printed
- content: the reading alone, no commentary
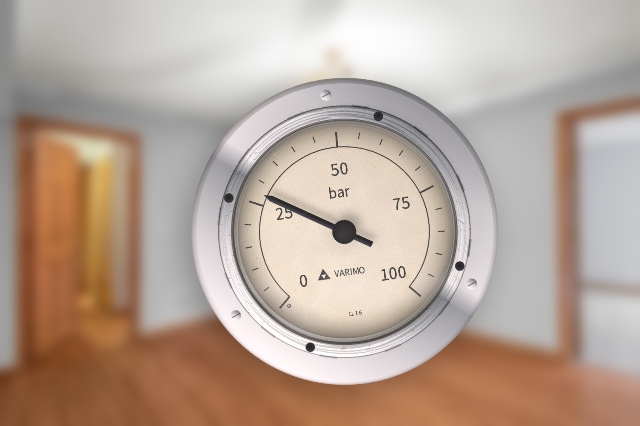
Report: value=27.5 unit=bar
